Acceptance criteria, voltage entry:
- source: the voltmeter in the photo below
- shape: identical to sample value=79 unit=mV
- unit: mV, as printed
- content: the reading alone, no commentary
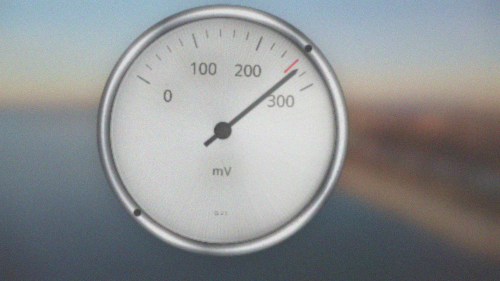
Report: value=270 unit=mV
